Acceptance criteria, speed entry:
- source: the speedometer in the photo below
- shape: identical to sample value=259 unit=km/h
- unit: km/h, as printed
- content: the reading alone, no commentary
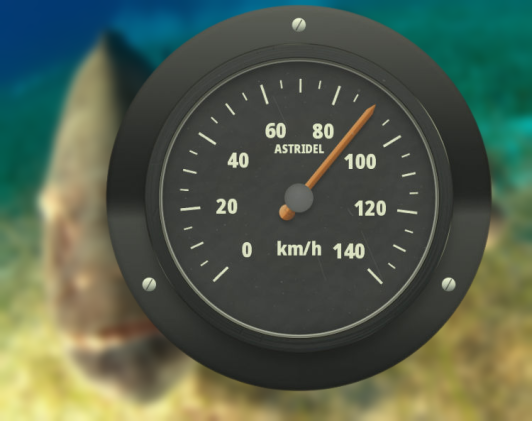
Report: value=90 unit=km/h
